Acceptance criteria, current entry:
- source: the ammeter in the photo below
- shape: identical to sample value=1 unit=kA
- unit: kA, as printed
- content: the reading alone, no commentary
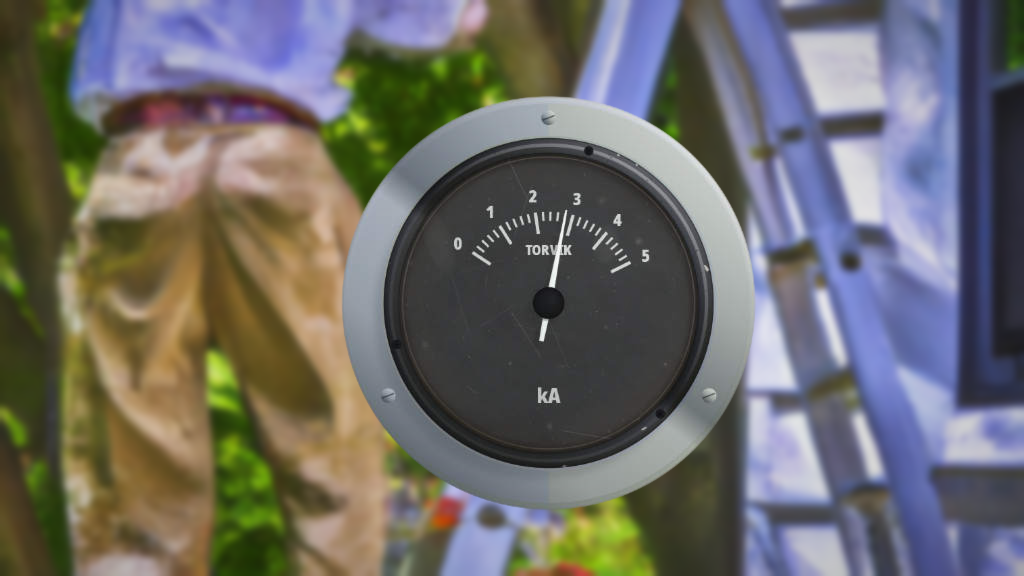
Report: value=2.8 unit=kA
